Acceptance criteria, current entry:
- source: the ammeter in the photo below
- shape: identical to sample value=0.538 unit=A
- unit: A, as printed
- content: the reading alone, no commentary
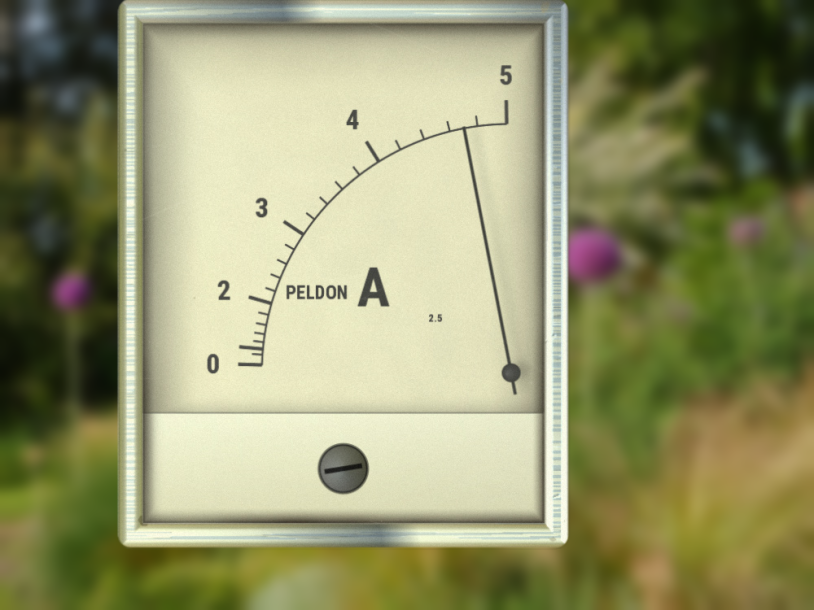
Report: value=4.7 unit=A
